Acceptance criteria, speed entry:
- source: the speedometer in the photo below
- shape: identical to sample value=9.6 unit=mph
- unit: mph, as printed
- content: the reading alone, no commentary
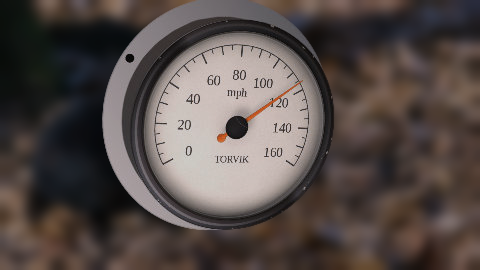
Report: value=115 unit=mph
